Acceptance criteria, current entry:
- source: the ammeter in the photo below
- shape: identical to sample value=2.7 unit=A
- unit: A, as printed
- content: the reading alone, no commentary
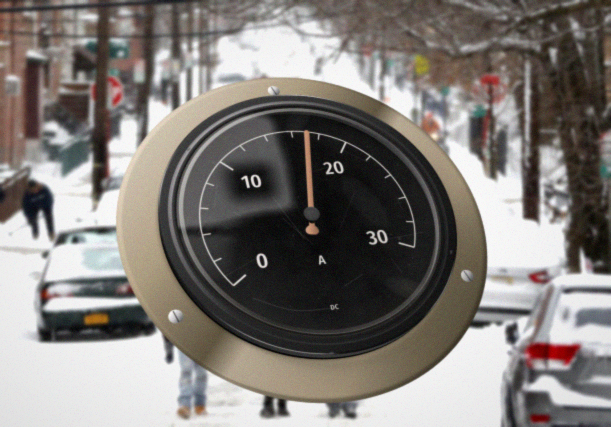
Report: value=17 unit=A
